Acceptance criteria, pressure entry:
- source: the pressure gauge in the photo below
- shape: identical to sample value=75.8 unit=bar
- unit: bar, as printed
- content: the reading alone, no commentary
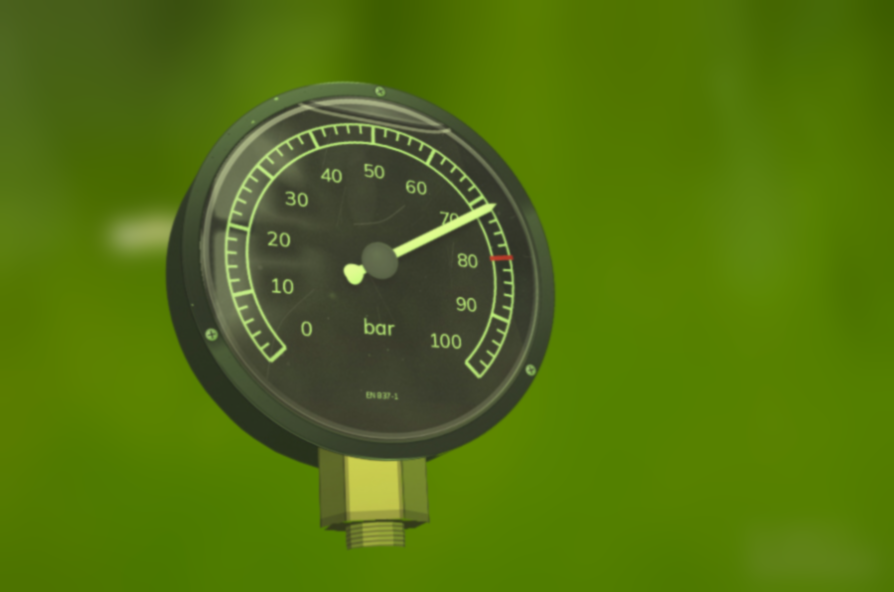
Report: value=72 unit=bar
